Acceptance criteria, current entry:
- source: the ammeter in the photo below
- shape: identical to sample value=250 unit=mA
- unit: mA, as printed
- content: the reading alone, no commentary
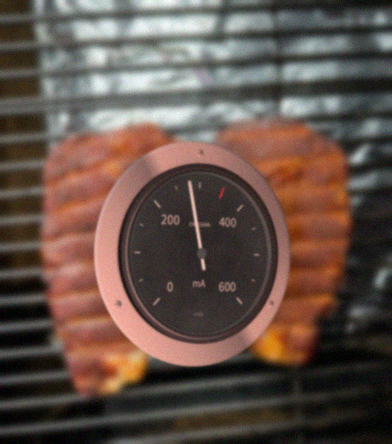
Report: value=275 unit=mA
